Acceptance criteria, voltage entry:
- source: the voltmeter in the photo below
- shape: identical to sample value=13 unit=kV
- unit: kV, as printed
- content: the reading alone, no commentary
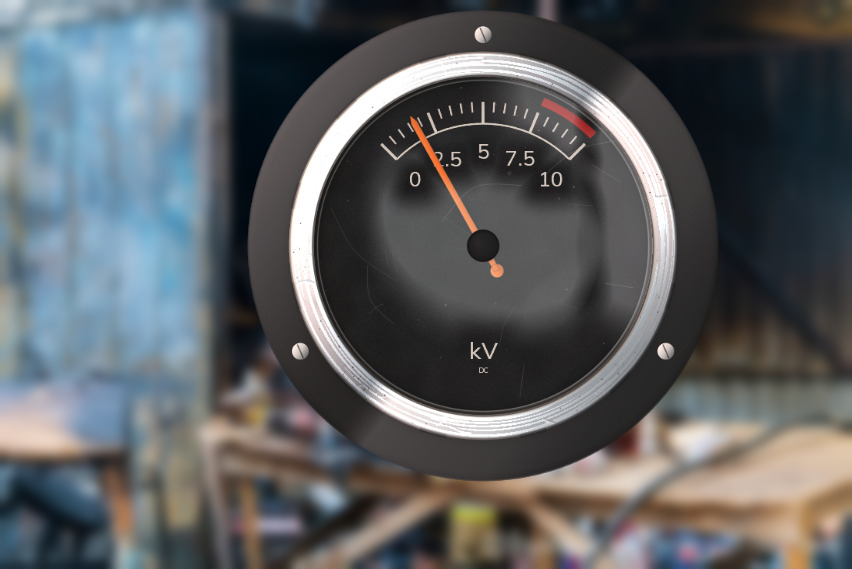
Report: value=1.75 unit=kV
